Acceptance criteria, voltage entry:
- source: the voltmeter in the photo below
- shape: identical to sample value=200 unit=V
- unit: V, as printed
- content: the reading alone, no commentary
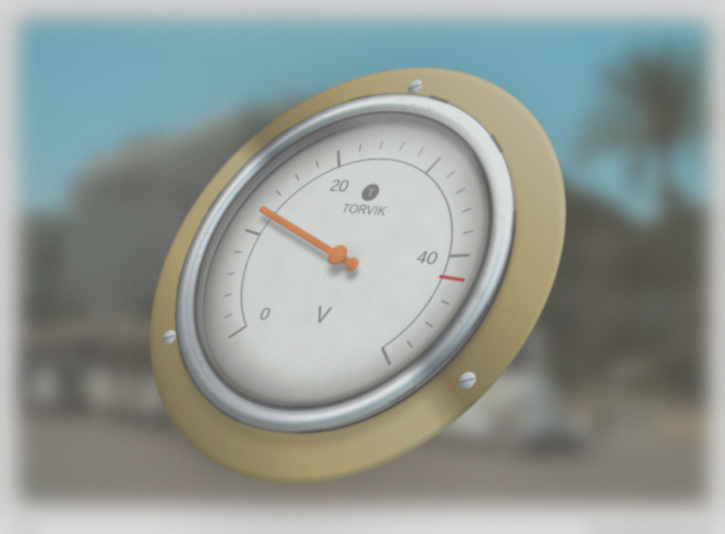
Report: value=12 unit=V
